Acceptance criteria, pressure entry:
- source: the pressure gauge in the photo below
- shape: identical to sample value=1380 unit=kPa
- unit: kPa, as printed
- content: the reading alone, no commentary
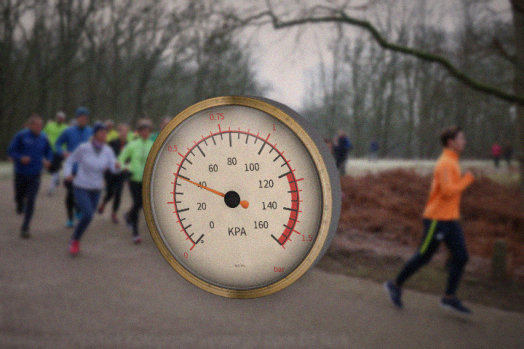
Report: value=40 unit=kPa
